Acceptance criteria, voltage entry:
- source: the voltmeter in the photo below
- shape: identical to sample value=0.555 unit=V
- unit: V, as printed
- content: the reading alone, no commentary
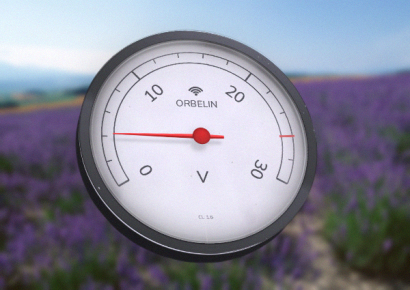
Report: value=4 unit=V
